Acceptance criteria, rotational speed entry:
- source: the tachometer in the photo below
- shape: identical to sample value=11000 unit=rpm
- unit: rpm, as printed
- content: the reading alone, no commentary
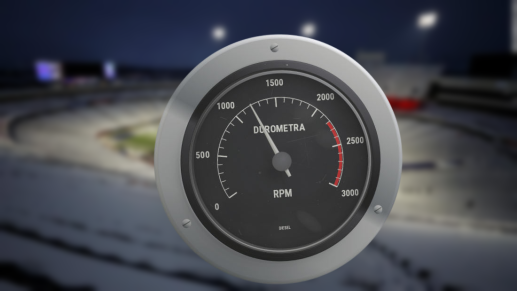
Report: value=1200 unit=rpm
